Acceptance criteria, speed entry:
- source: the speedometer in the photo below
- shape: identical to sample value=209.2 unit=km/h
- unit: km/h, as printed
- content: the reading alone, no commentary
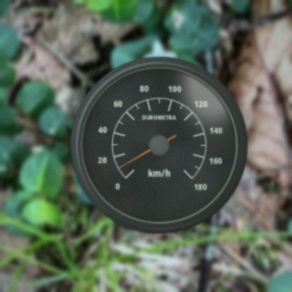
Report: value=10 unit=km/h
